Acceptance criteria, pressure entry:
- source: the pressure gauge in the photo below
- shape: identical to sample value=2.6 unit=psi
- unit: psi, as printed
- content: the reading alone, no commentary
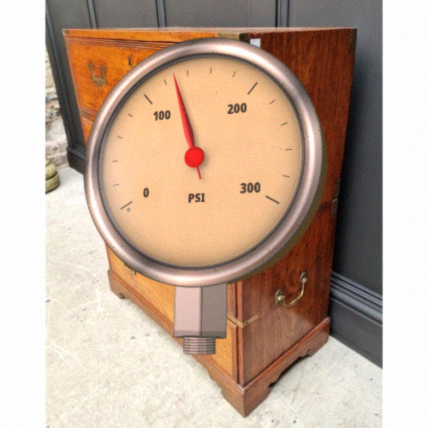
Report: value=130 unit=psi
